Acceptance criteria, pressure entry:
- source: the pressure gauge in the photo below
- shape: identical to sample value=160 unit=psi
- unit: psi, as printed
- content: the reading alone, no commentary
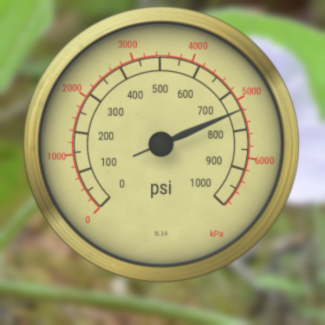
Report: value=750 unit=psi
